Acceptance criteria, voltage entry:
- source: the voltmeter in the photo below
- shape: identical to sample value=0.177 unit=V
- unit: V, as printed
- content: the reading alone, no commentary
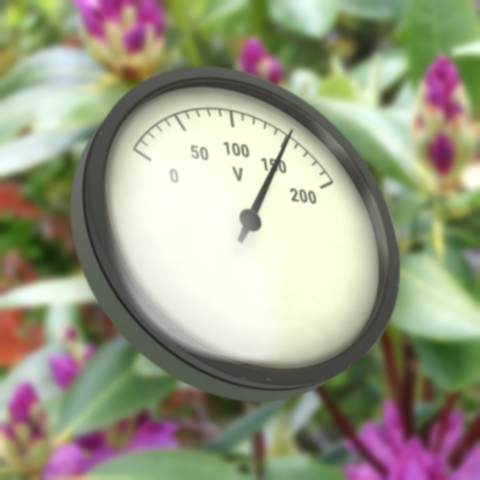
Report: value=150 unit=V
